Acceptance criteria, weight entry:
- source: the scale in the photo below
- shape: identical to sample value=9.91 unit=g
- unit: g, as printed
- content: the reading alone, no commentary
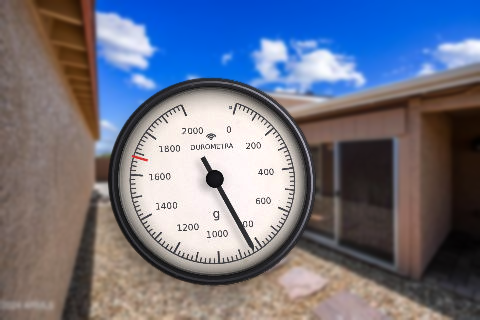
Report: value=840 unit=g
